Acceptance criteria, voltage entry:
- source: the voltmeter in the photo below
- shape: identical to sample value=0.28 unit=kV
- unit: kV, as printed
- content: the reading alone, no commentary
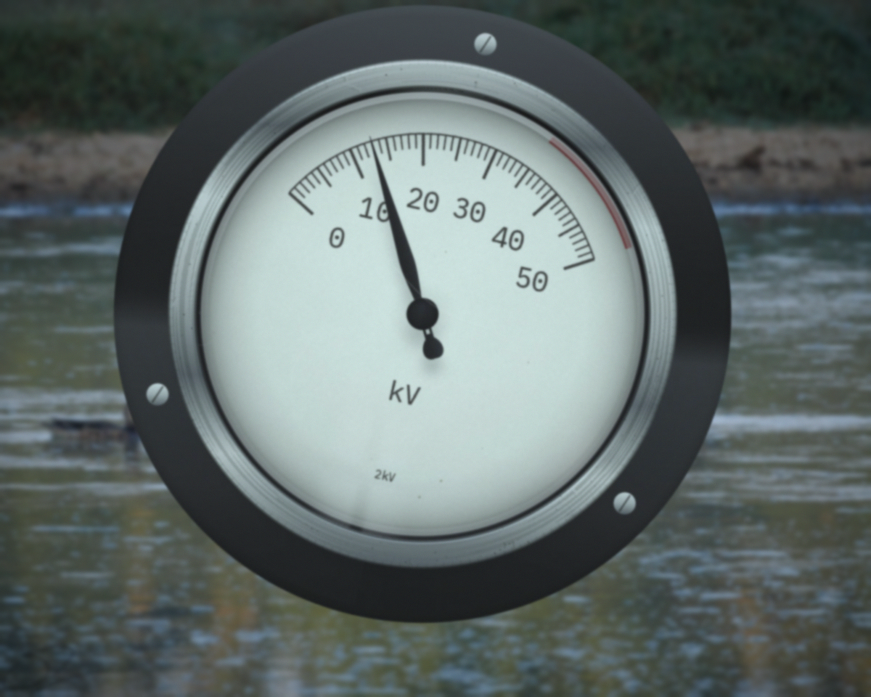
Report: value=13 unit=kV
